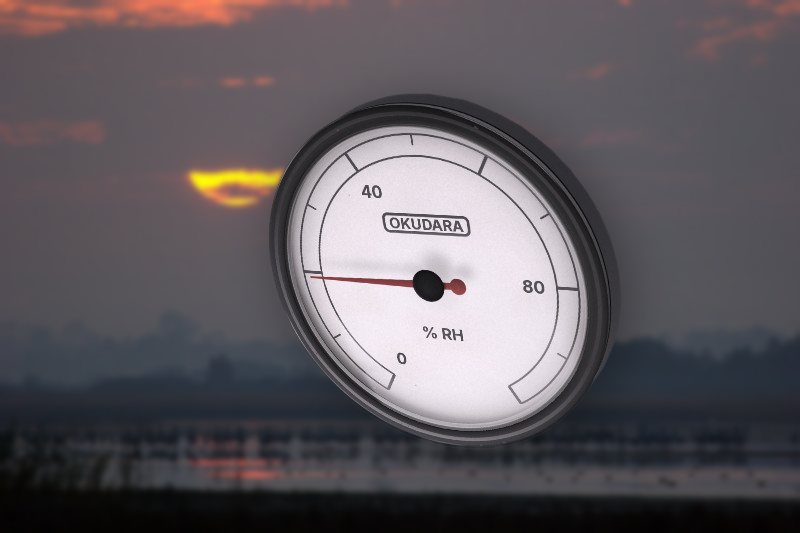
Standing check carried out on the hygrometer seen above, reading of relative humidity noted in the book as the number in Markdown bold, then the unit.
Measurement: **20** %
